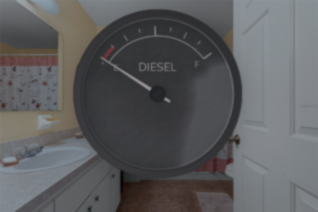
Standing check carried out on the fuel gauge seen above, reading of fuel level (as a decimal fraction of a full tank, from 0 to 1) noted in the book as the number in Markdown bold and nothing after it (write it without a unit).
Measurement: **0**
